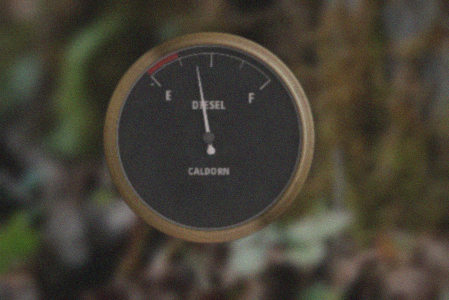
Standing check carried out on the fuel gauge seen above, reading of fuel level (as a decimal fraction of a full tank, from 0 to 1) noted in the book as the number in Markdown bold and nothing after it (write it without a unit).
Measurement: **0.375**
